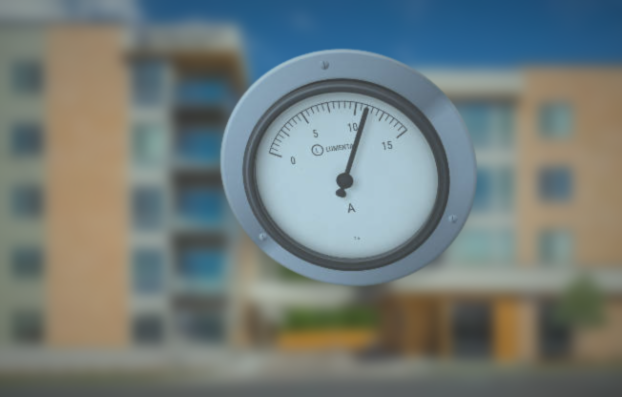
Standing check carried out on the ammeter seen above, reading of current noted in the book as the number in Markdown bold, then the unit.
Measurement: **11** A
